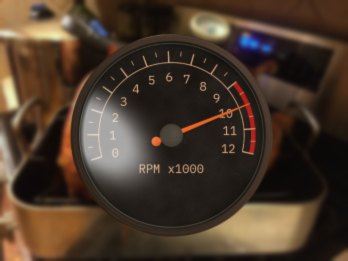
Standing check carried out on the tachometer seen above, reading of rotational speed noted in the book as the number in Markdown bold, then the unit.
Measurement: **10000** rpm
